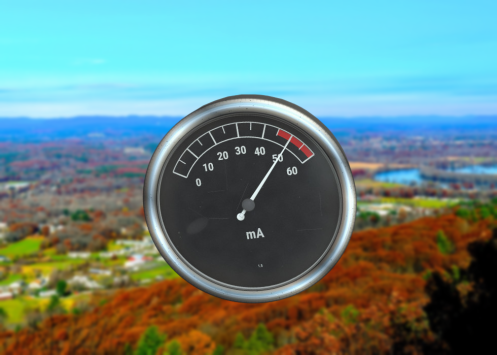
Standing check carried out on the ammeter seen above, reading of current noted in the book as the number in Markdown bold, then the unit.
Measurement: **50** mA
